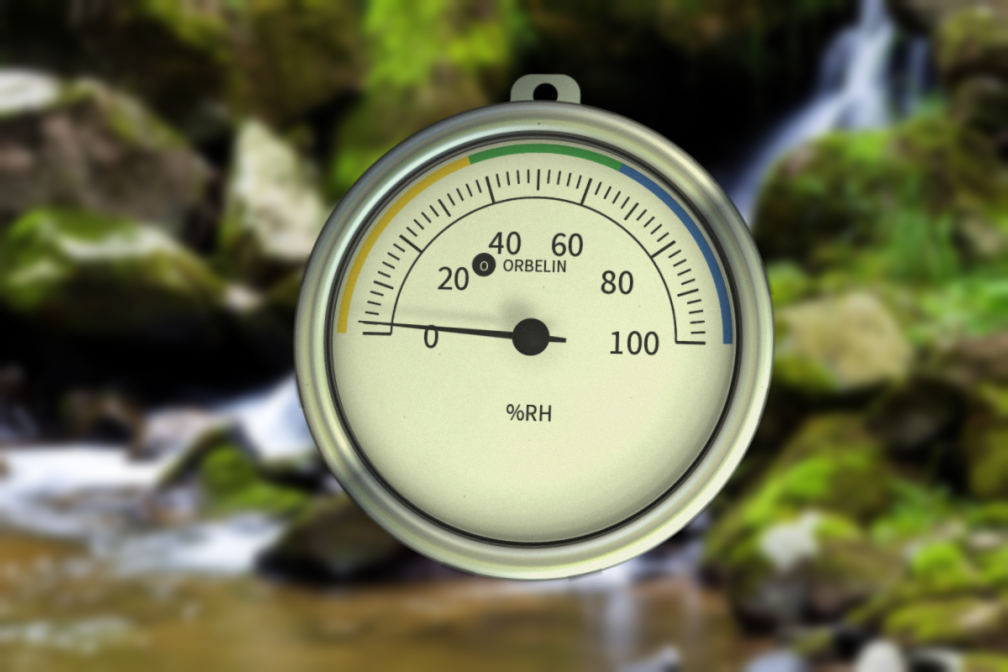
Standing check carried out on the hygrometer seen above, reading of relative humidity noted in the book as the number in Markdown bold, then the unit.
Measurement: **2** %
